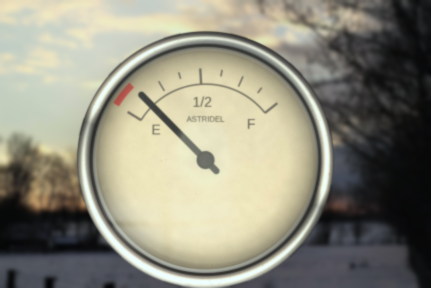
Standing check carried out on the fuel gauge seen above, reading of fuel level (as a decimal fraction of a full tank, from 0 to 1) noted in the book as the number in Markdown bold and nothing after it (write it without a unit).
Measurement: **0.125**
